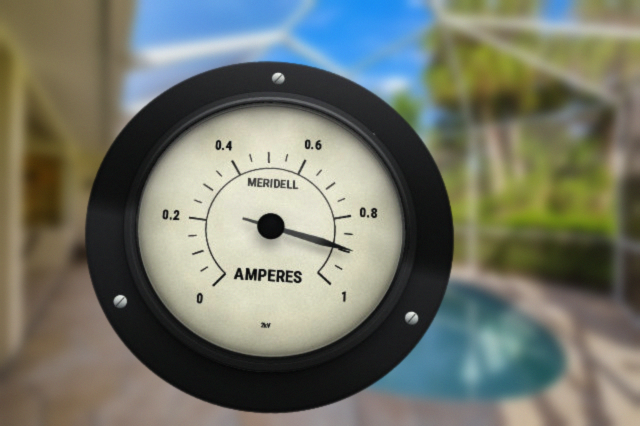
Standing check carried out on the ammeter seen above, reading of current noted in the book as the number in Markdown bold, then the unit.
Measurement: **0.9** A
